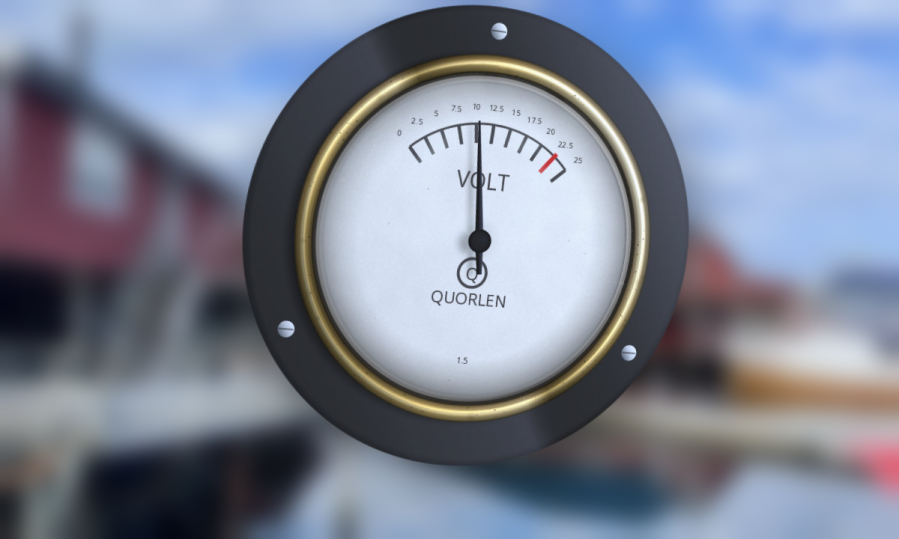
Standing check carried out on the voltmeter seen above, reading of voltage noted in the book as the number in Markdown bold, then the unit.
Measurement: **10** V
